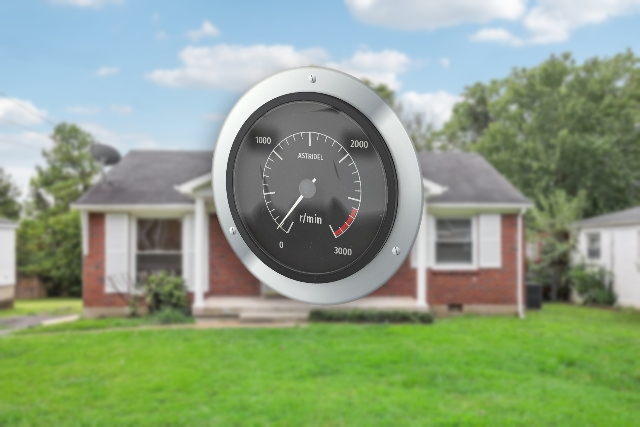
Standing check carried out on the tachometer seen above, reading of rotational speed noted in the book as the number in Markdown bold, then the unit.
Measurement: **100** rpm
